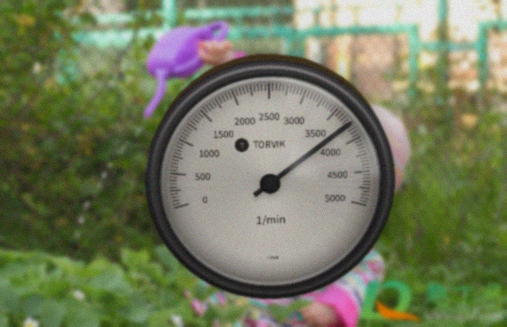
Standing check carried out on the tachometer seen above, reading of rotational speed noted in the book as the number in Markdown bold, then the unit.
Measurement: **3750** rpm
